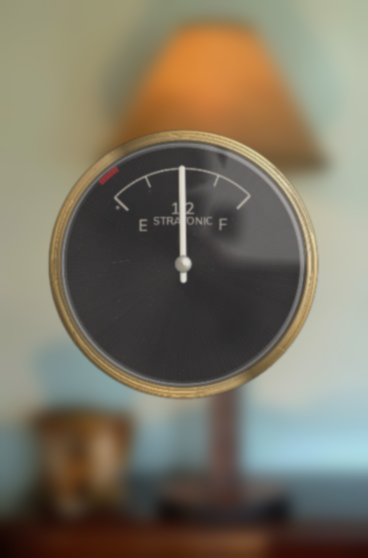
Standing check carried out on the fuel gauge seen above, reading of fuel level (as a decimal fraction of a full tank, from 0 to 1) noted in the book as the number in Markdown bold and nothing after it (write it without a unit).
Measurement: **0.5**
